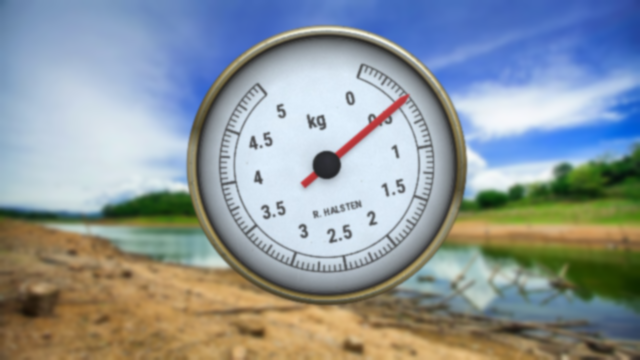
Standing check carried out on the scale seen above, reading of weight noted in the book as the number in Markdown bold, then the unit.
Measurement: **0.5** kg
